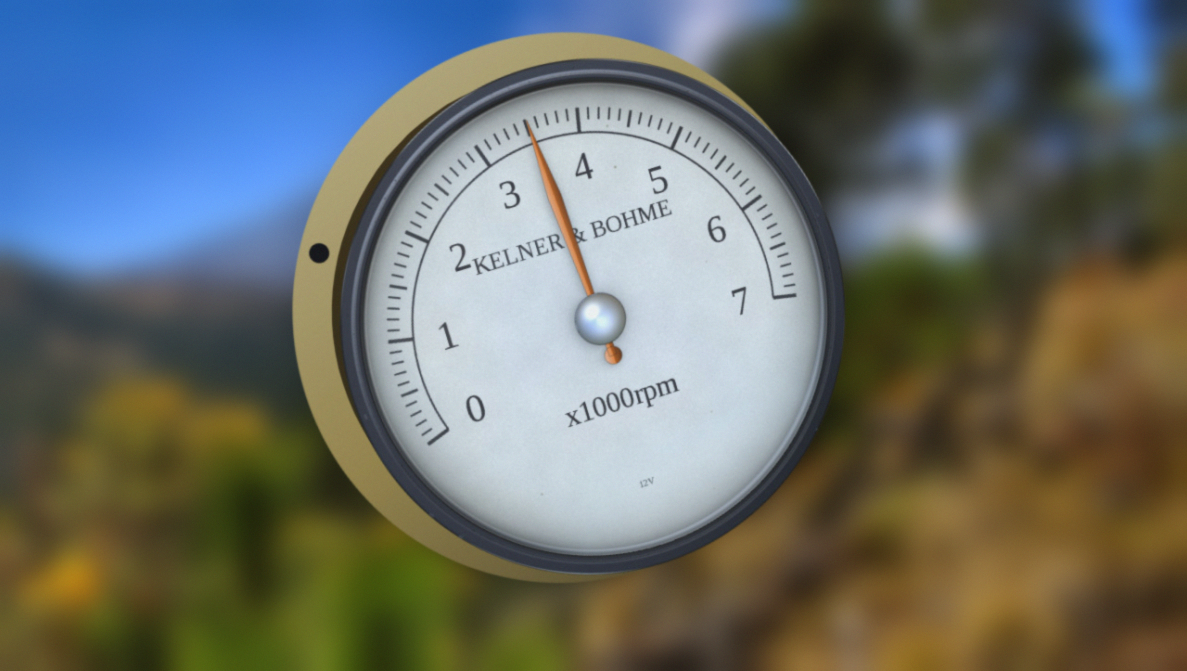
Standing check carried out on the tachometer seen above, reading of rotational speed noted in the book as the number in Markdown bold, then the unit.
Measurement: **3500** rpm
